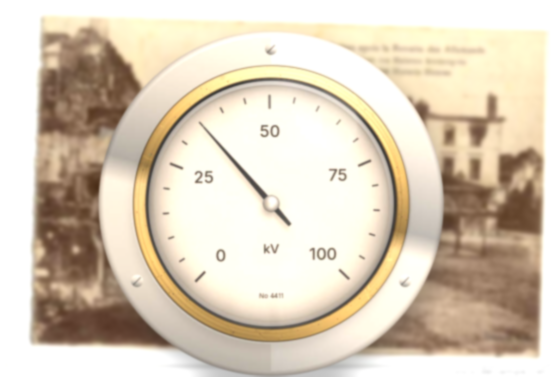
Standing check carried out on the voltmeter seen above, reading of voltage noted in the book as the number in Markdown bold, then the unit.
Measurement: **35** kV
